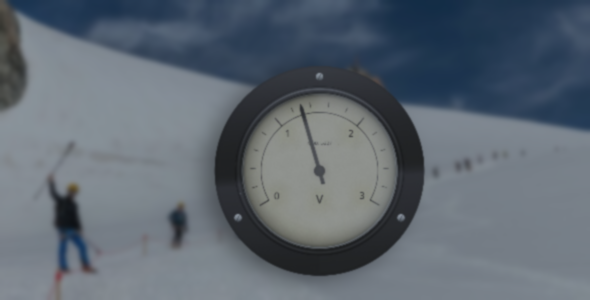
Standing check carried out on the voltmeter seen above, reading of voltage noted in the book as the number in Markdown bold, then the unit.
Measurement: **1.3** V
